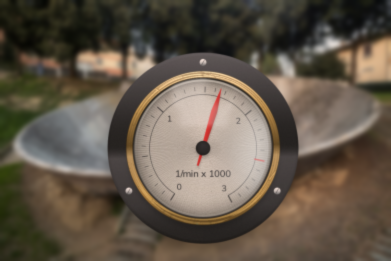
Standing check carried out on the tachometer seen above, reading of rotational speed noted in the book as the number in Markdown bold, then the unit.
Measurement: **1650** rpm
